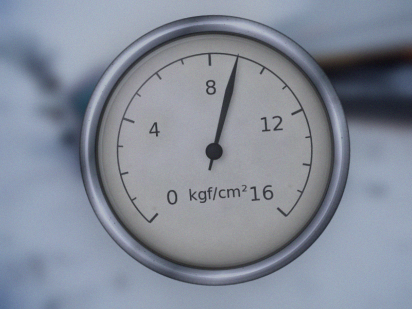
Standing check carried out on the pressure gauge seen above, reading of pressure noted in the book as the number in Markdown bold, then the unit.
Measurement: **9** kg/cm²
